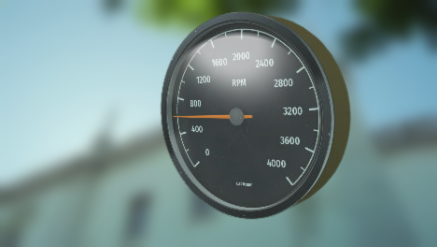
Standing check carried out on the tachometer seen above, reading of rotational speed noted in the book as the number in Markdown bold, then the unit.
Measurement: **600** rpm
